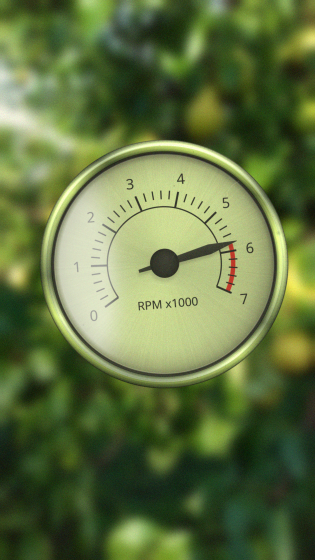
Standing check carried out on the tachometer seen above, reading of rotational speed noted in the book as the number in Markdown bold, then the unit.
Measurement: **5800** rpm
